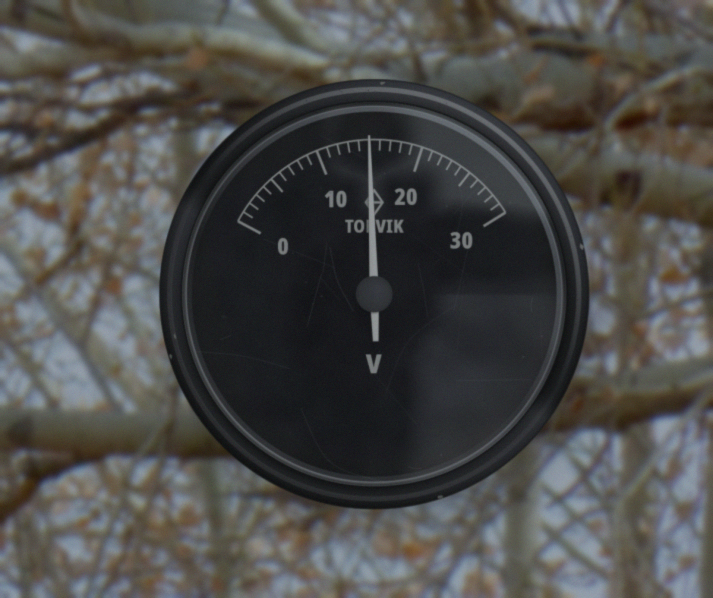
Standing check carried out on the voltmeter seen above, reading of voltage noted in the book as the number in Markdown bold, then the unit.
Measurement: **15** V
